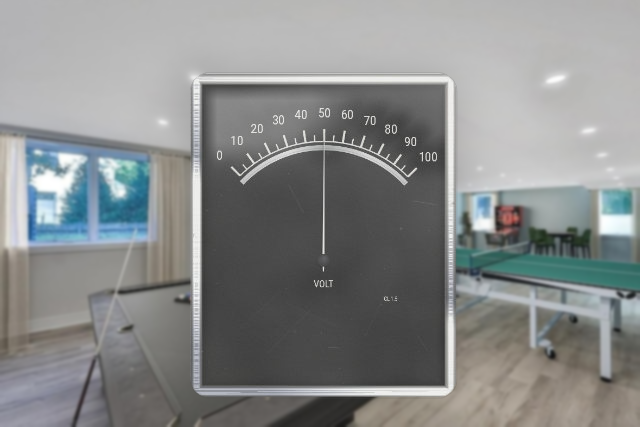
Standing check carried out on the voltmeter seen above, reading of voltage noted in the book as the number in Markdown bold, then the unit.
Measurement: **50** V
